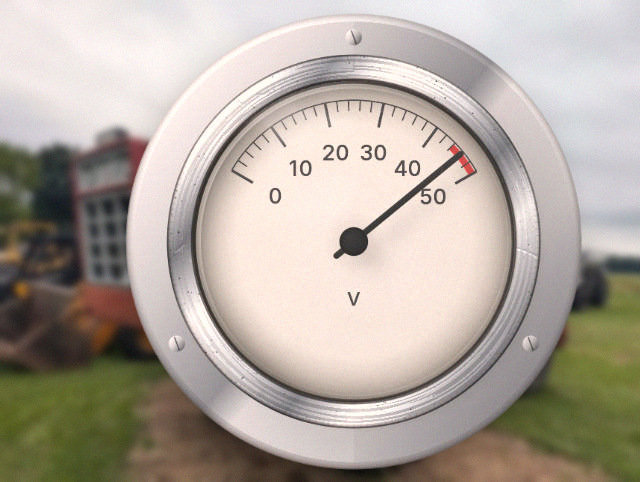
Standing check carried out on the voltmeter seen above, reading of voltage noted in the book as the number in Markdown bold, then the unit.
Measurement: **46** V
